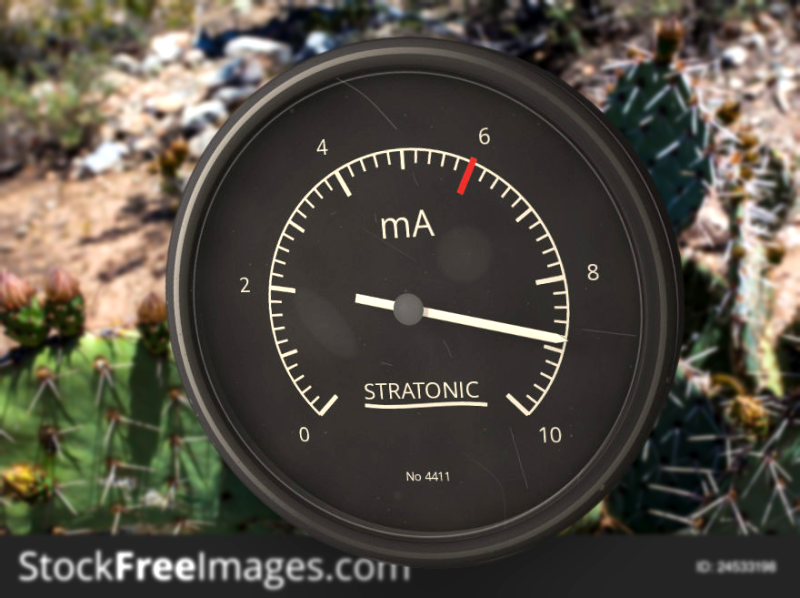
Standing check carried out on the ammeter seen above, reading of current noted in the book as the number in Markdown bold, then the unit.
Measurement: **8.8** mA
